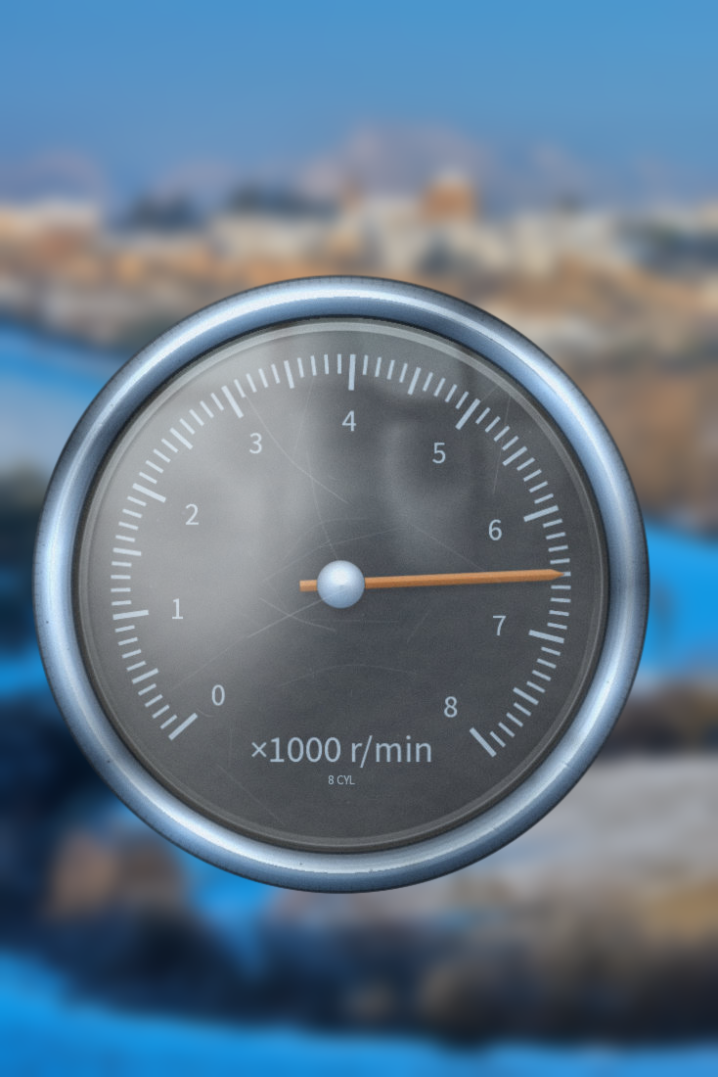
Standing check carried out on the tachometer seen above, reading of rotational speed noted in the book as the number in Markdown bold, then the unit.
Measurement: **6500** rpm
